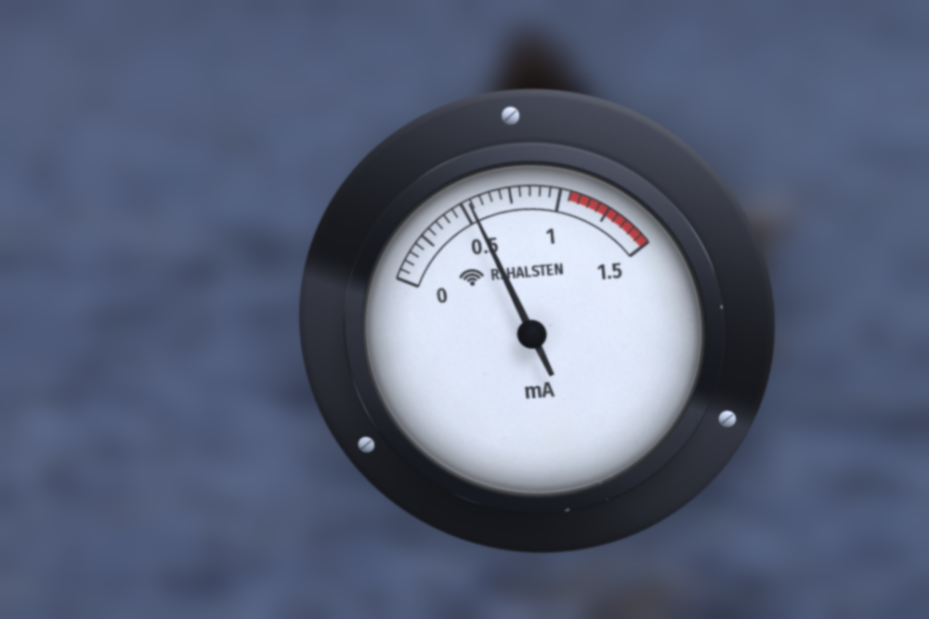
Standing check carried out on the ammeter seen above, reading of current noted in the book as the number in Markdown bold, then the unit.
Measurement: **0.55** mA
